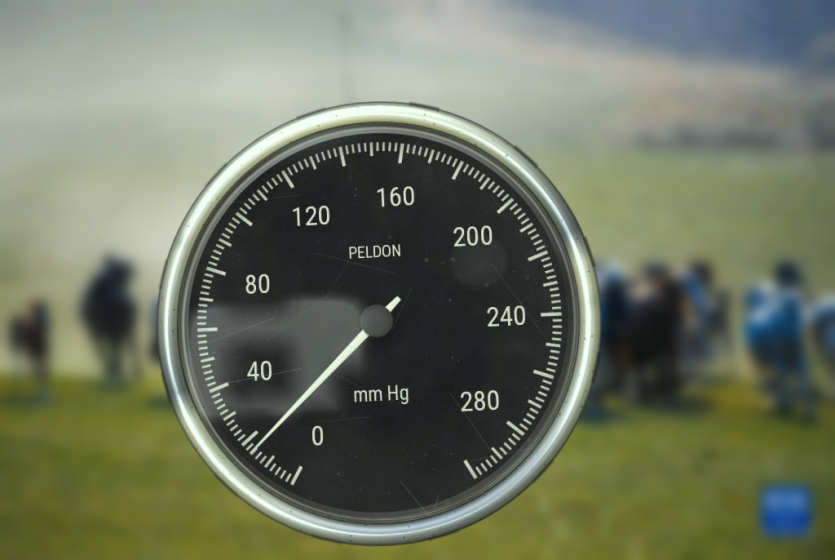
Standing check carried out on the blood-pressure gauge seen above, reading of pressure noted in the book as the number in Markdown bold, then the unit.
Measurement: **16** mmHg
